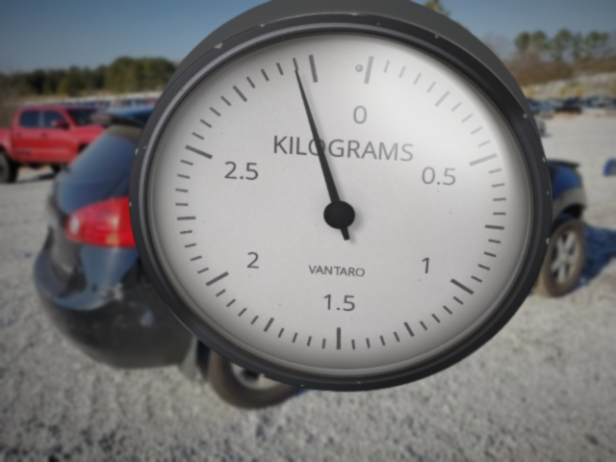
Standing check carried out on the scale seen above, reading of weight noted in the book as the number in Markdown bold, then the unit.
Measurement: **2.95** kg
